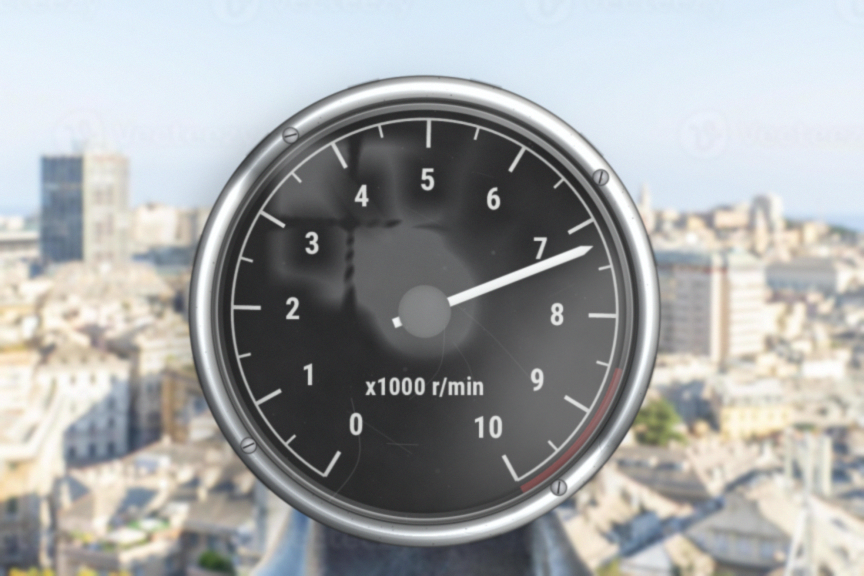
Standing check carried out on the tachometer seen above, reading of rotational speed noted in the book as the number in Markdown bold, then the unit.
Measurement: **7250** rpm
